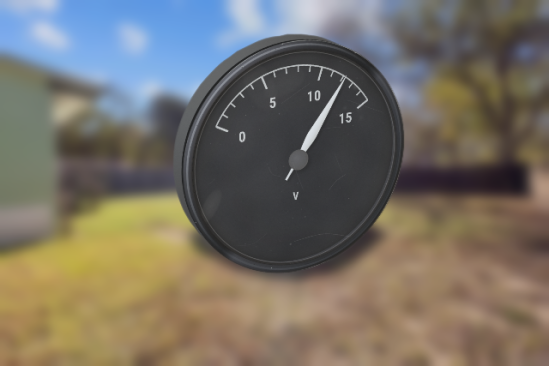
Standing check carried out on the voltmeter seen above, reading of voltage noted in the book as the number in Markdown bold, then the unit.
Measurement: **12** V
